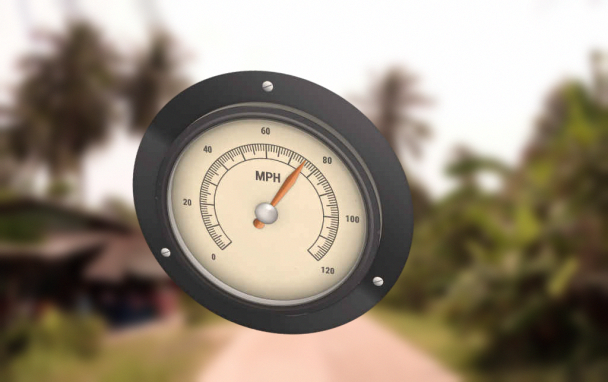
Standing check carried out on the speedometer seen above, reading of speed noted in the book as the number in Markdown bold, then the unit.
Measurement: **75** mph
